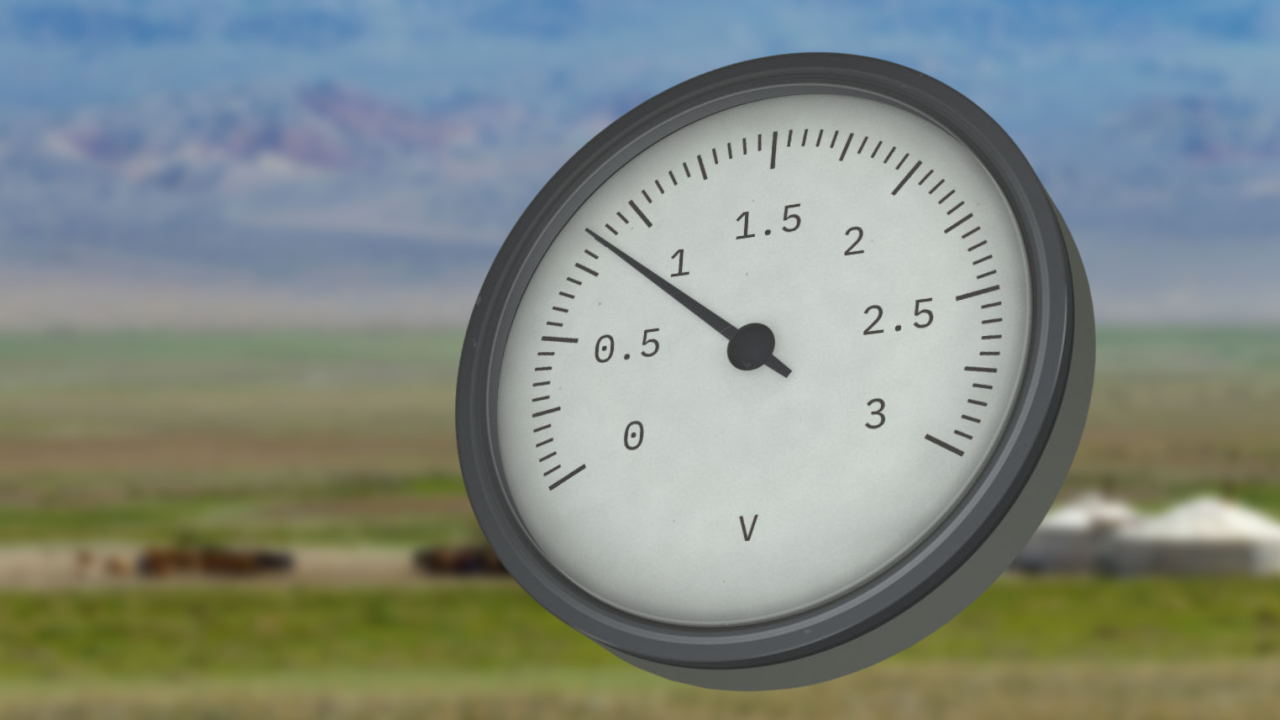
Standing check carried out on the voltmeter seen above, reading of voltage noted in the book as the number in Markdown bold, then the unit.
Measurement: **0.85** V
